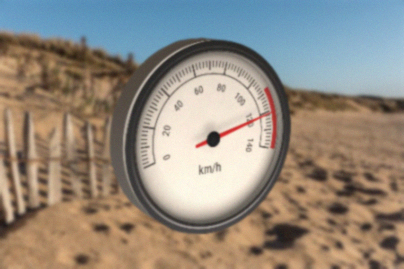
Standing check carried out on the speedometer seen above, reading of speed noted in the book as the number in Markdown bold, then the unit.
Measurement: **120** km/h
